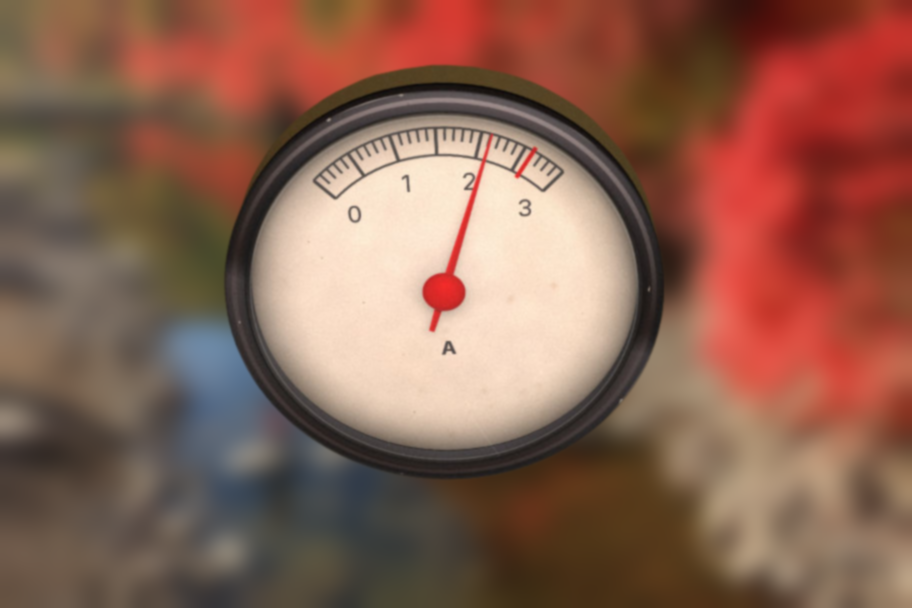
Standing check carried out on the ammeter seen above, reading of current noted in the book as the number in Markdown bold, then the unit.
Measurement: **2.1** A
